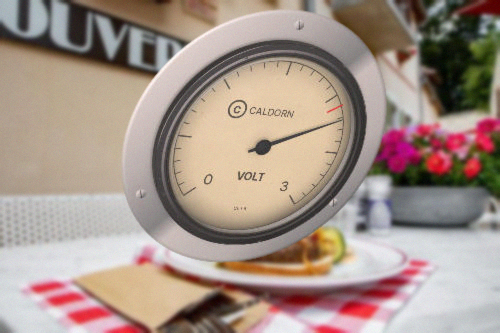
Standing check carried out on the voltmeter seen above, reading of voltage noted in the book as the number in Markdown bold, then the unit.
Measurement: **2.2** V
